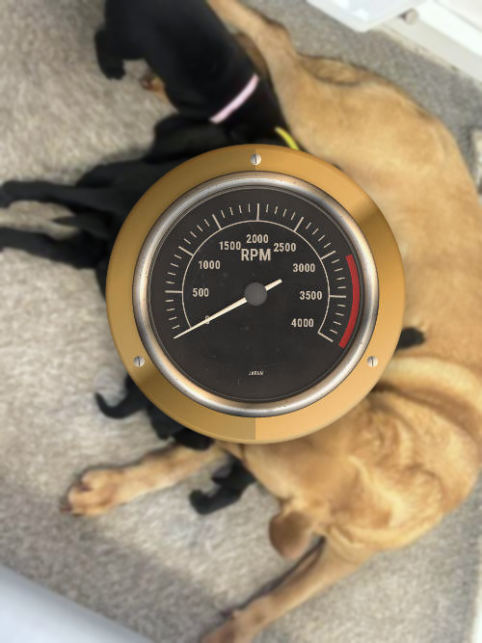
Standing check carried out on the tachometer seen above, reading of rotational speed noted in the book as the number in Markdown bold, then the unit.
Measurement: **0** rpm
